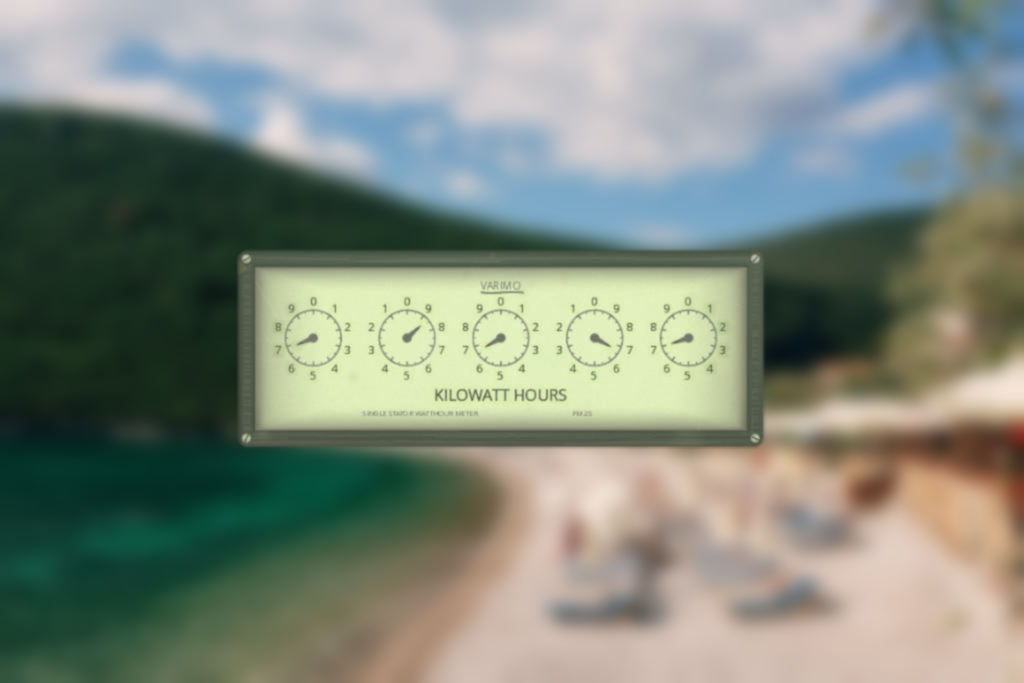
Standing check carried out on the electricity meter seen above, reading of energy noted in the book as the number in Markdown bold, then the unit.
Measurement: **68667** kWh
